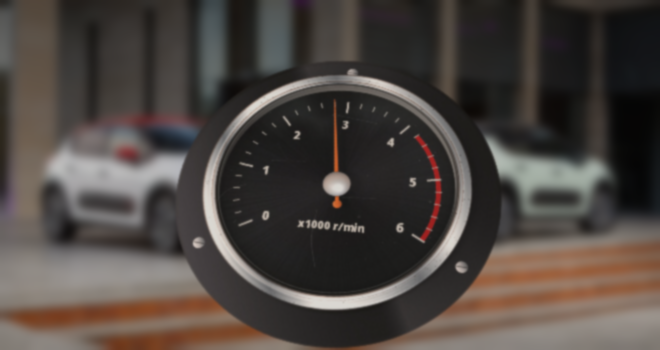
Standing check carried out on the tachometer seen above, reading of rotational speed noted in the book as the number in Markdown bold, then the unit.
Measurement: **2800** rpm
